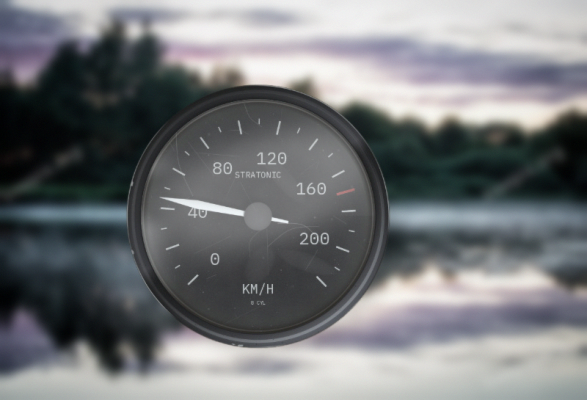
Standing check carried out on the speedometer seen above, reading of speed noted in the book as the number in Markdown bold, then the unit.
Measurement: **45** km/h
